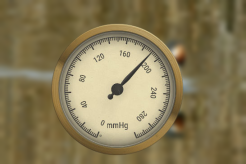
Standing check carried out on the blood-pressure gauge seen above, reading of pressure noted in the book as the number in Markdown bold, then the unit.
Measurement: **190** mmHg
